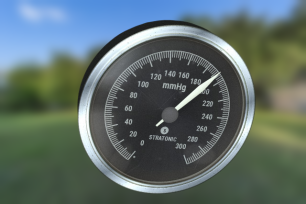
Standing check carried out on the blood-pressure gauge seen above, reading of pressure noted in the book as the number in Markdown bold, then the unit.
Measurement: **190** mmHg
